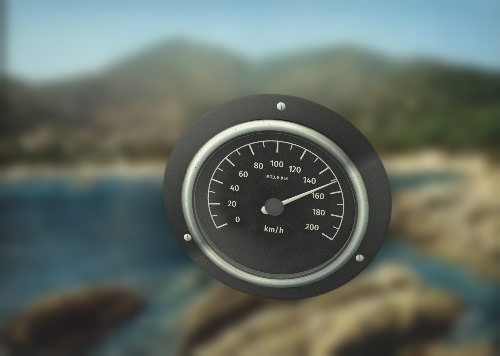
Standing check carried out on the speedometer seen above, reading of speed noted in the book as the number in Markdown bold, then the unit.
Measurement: **150** km/h
